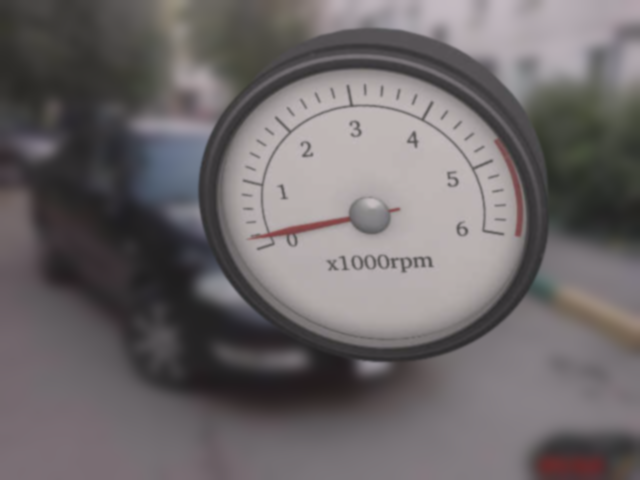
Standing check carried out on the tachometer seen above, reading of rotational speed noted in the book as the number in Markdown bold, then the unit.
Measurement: **200** rpm
